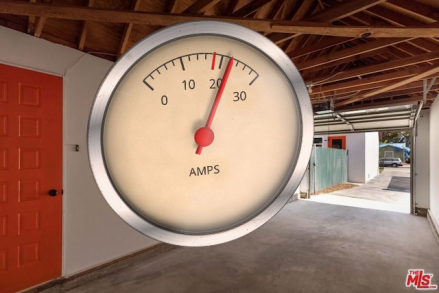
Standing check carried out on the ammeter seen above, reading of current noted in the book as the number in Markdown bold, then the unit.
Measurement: **22** A
